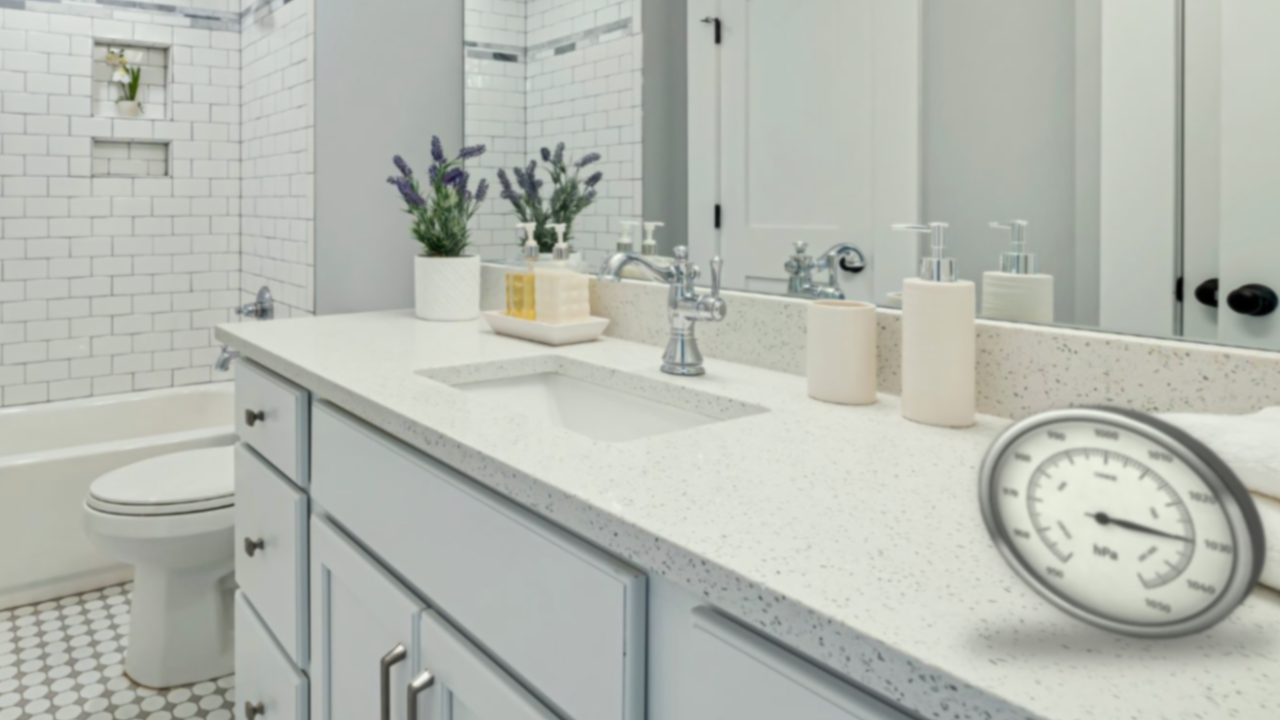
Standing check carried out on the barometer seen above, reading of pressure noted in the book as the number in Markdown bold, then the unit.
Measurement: **1030** hPa
